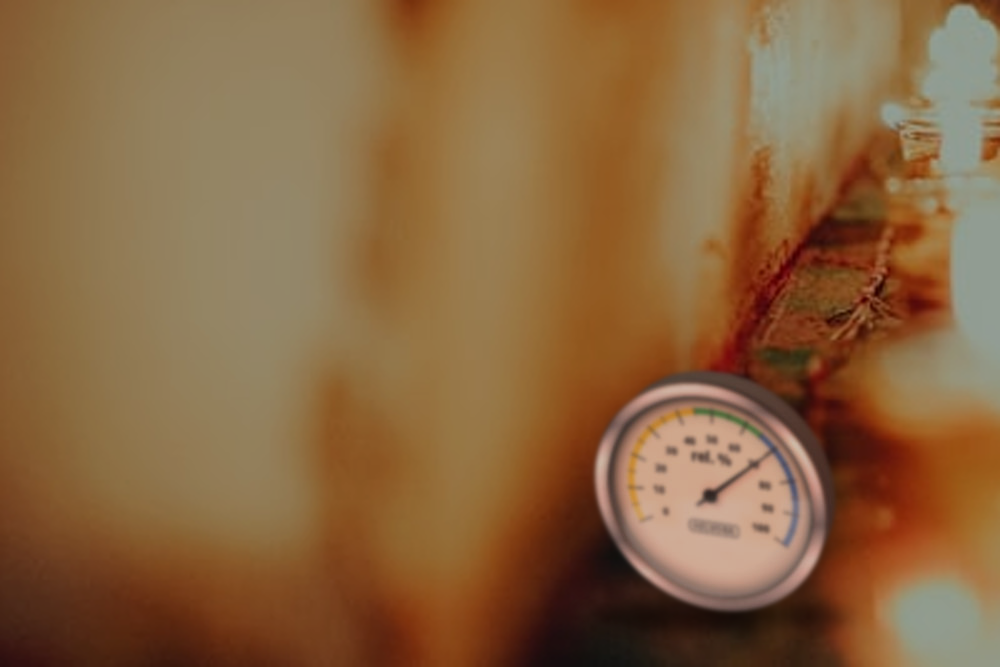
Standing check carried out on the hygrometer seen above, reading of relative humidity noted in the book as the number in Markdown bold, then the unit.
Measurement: **70** %
